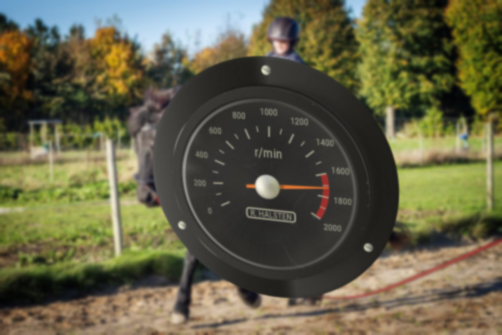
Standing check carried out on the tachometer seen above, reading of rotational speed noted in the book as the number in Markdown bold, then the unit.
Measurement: **1700** rpm
